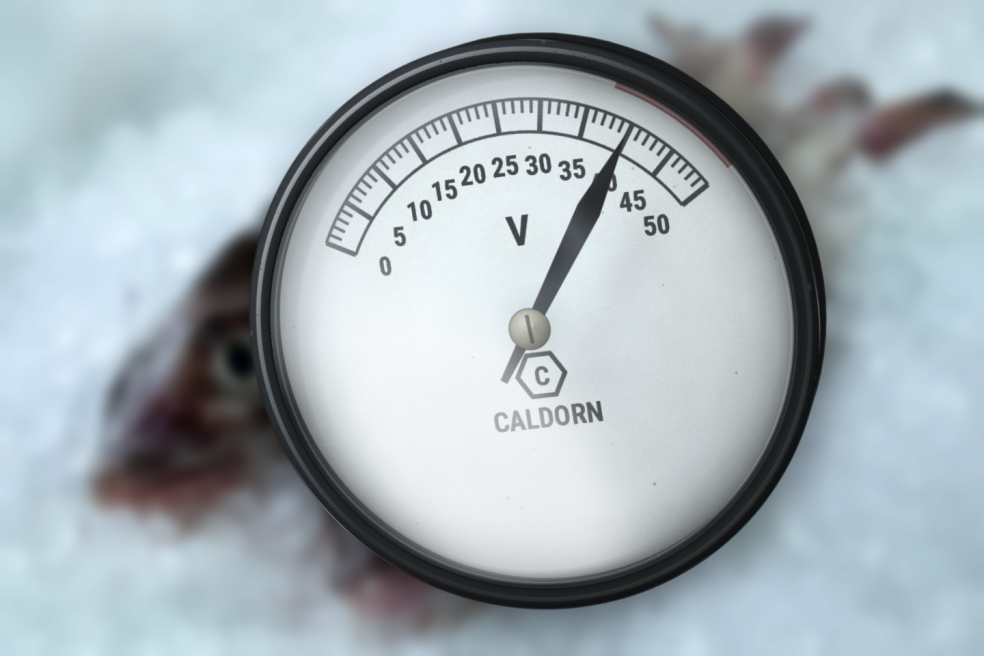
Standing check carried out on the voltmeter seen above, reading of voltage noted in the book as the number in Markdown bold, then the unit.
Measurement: **40** V
